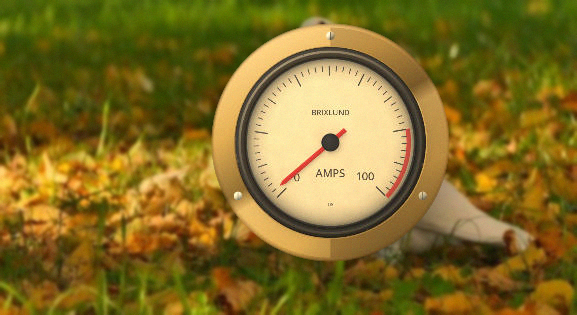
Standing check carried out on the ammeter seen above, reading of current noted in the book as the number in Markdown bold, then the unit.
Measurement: **2** A
